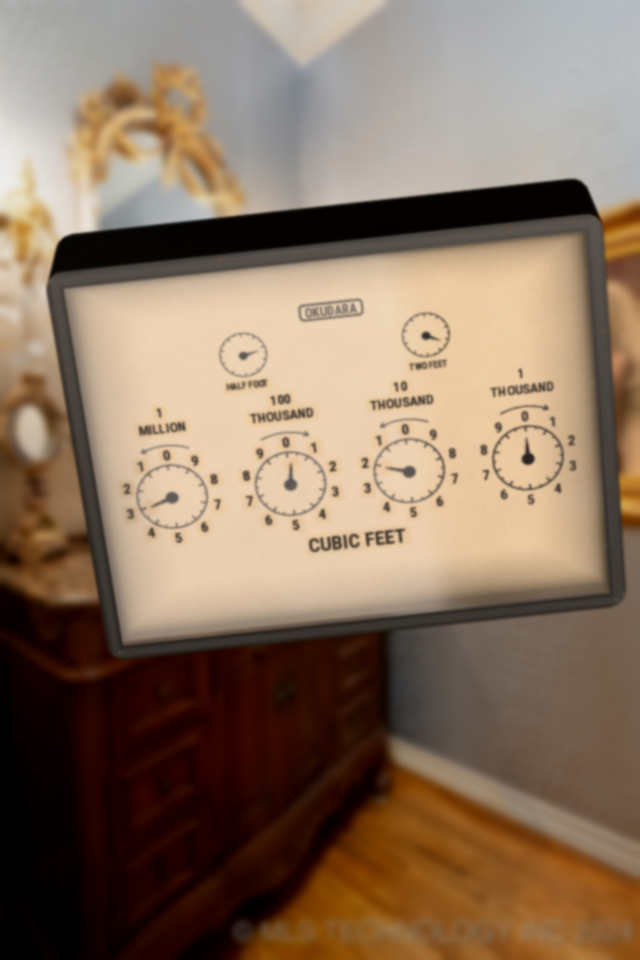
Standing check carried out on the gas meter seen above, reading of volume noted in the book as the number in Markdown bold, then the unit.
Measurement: **302000** ft³
